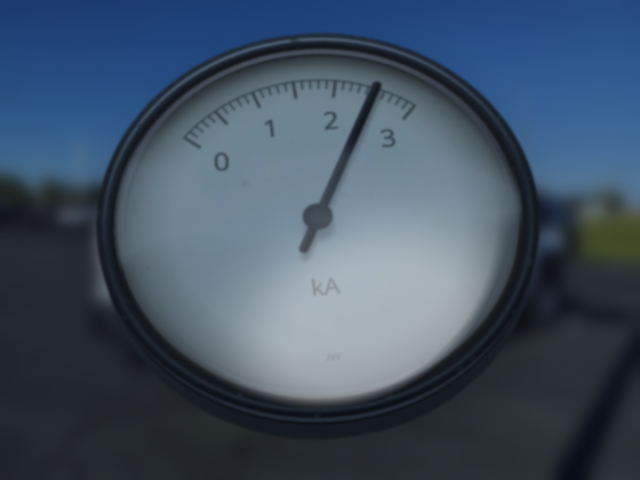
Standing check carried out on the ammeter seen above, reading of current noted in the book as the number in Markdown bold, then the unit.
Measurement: **2.5** kA
